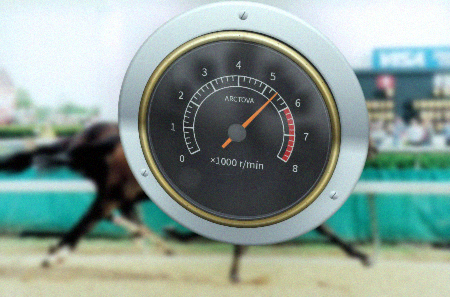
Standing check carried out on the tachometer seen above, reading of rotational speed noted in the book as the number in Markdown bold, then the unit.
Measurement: **5400** rpm
